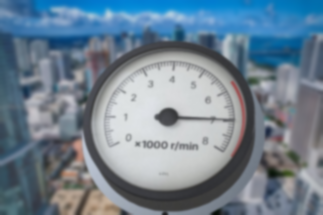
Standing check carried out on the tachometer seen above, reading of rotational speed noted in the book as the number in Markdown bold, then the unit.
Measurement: **7000** rpm
